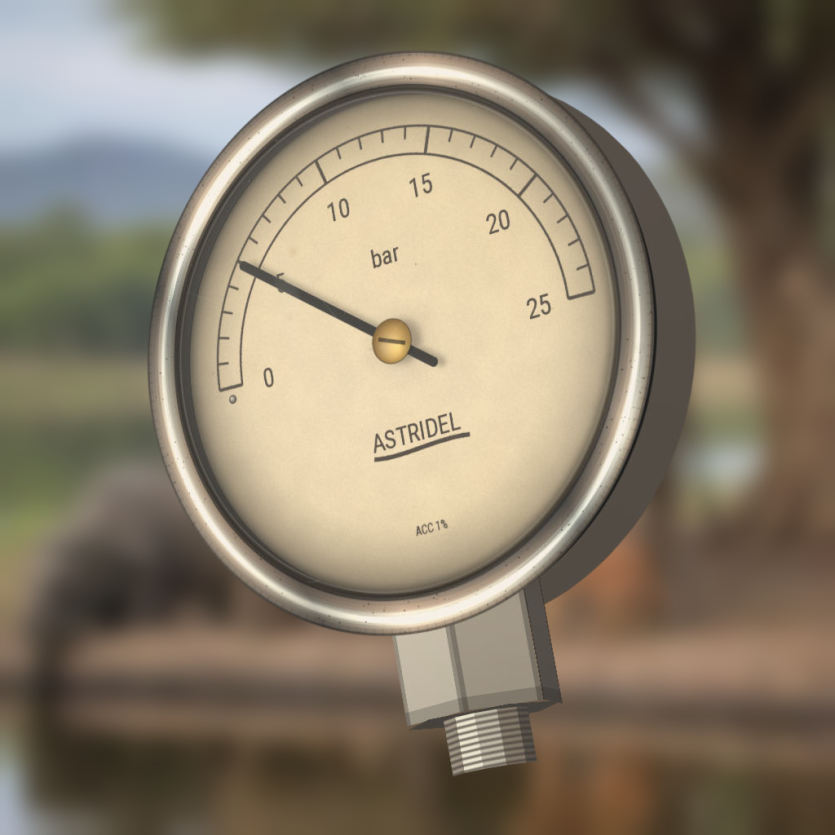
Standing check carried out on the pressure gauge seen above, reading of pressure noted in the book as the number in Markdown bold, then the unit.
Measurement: **5** bar
